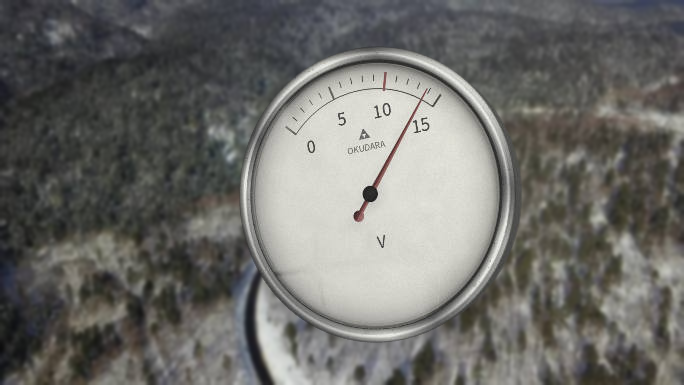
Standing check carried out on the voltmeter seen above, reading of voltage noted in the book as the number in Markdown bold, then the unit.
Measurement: **14** V
